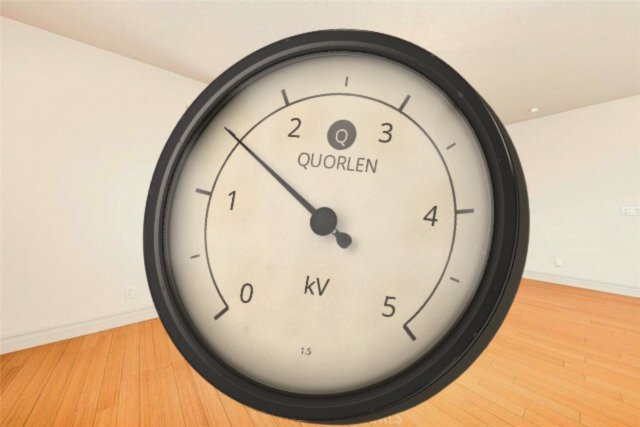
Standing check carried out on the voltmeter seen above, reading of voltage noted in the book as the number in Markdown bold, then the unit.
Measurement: **1.5** kV
